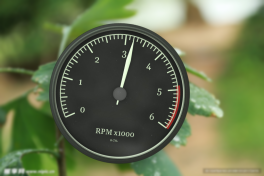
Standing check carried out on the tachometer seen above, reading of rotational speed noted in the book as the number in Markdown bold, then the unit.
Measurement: **3200** rpm
